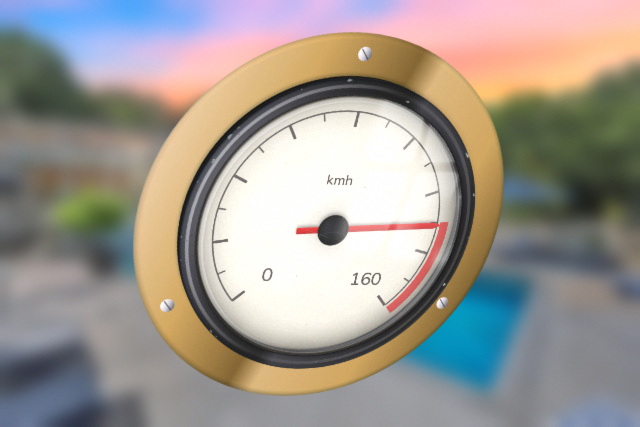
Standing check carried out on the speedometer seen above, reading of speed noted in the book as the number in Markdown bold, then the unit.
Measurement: **130** km/h
